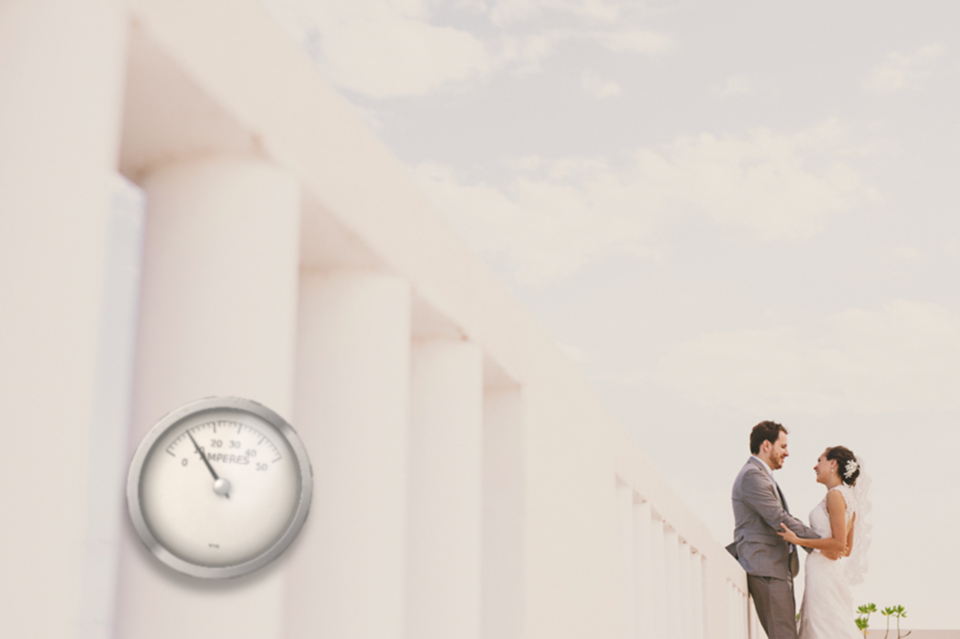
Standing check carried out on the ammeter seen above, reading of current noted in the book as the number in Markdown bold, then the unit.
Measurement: **10** A
